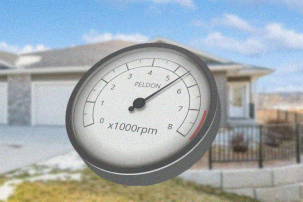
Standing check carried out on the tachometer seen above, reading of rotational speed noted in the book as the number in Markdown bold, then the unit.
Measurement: **5500** rpm
